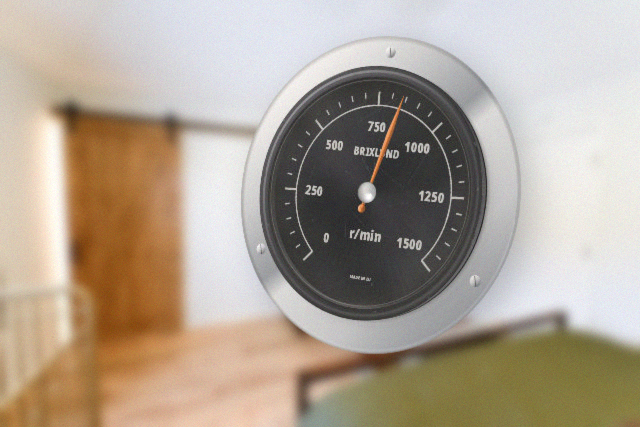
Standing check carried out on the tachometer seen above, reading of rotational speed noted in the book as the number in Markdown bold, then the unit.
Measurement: **850** rpm
